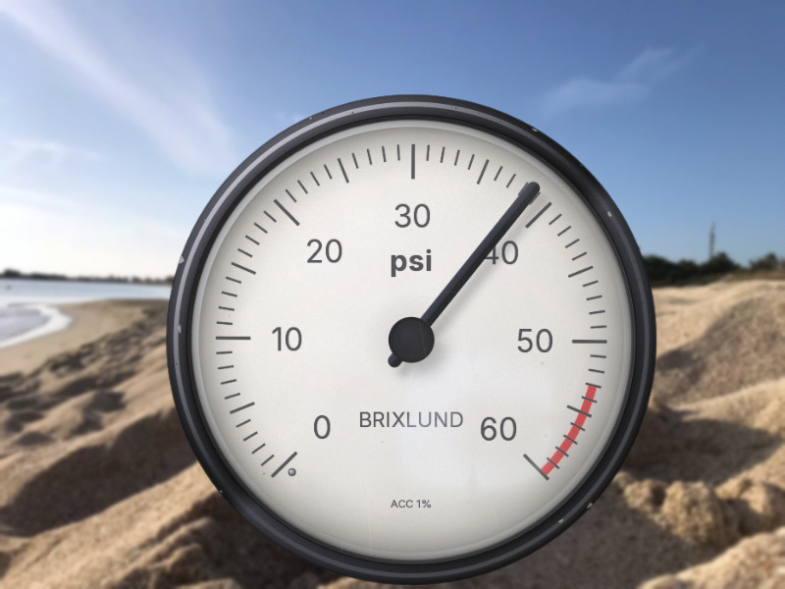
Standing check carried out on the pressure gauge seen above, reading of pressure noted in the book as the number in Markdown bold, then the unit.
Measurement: **38.5** psi
